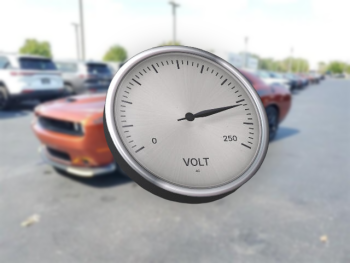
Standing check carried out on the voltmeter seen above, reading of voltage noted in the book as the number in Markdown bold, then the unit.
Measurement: **205** V
